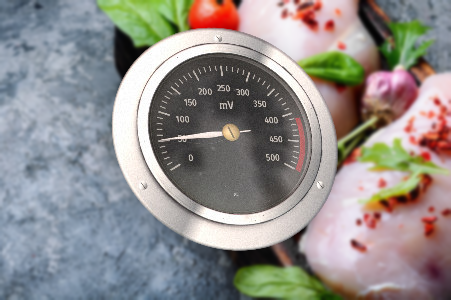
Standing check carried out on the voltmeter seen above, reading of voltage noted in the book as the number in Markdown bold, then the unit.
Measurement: **50** mV
